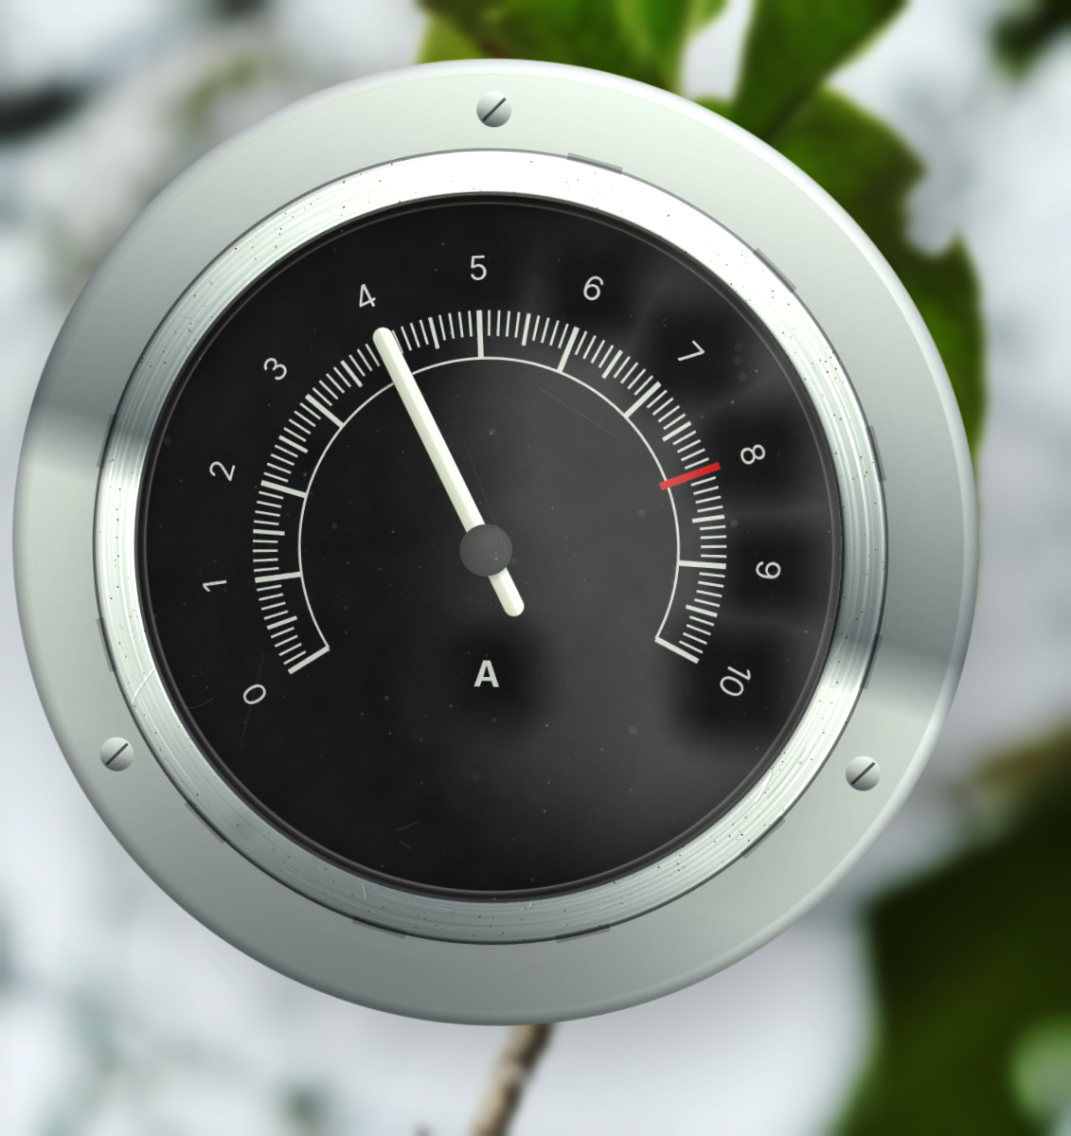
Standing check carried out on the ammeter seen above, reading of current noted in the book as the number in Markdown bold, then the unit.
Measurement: **4** A
